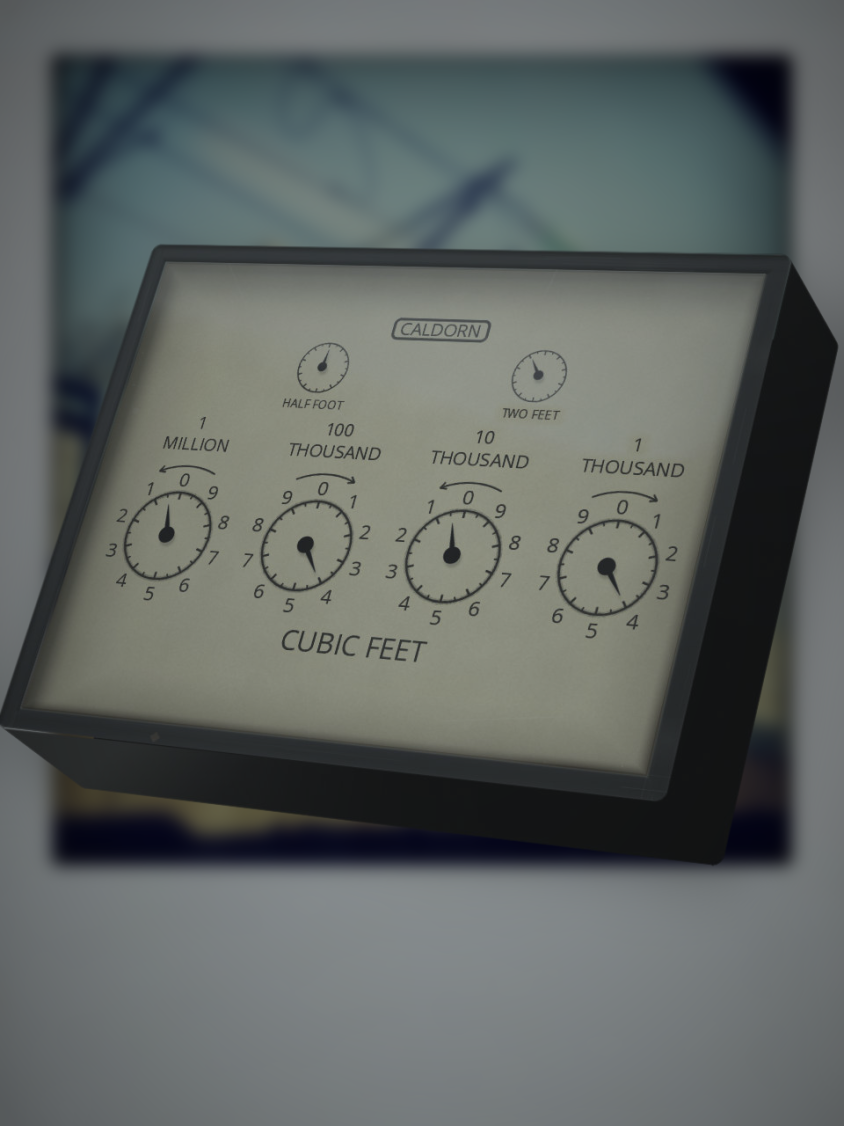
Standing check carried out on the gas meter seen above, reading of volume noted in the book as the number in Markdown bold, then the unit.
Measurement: **40400** ft³
